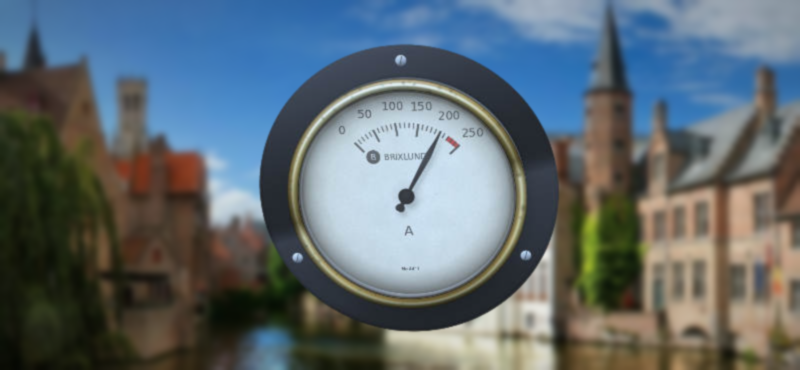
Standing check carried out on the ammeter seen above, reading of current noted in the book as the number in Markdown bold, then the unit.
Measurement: **200** A
